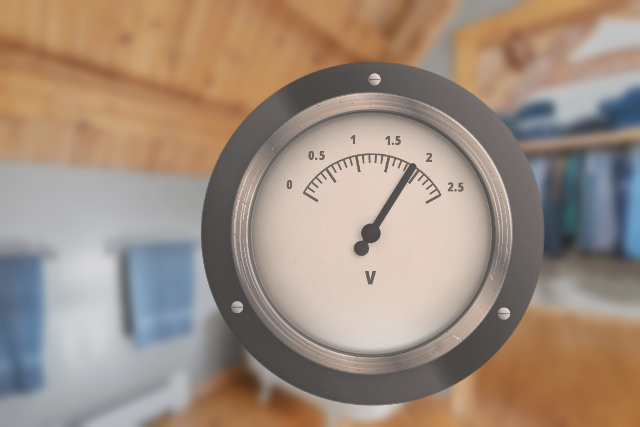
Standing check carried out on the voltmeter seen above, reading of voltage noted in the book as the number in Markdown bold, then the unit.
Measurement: **1.9** V
